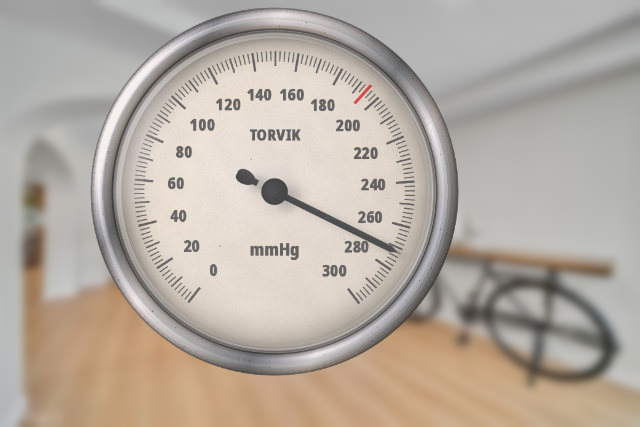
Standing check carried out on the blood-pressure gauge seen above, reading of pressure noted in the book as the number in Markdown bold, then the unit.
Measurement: **272** mmHg
